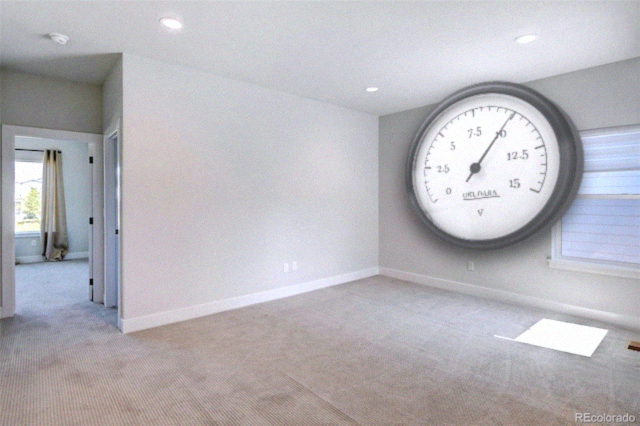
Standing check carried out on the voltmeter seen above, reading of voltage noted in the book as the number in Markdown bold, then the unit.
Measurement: **10** V
